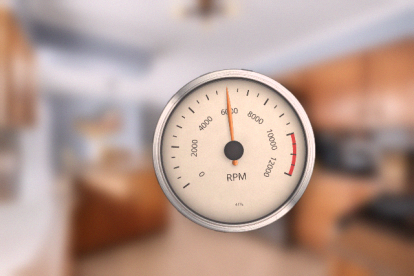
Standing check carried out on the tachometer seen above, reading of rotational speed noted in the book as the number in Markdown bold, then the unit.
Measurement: **6000** rpm
